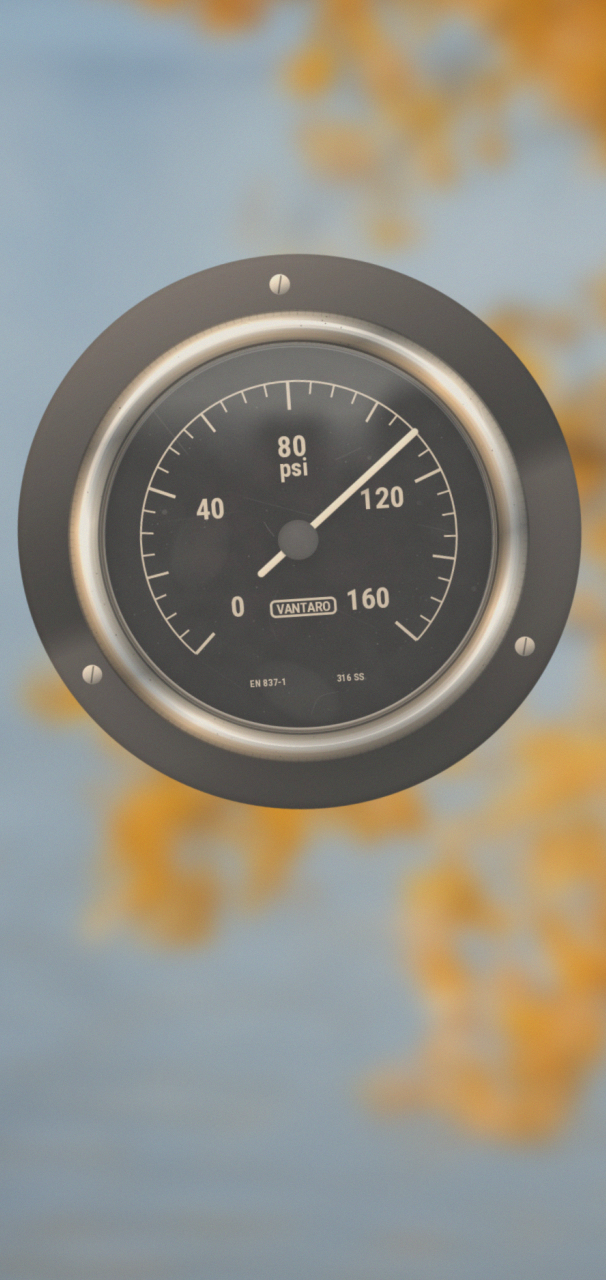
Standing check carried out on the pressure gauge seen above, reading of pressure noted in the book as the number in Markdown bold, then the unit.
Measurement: **110** psi
